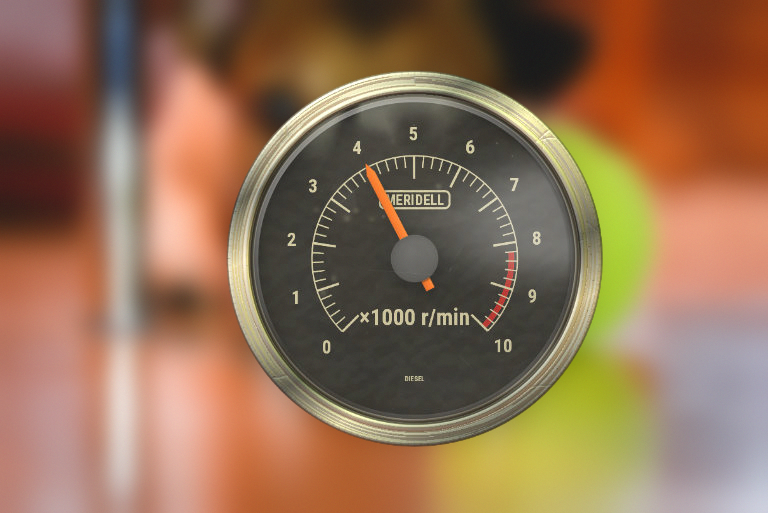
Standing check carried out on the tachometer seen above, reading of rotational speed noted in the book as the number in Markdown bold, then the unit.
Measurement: **4000** rpm
